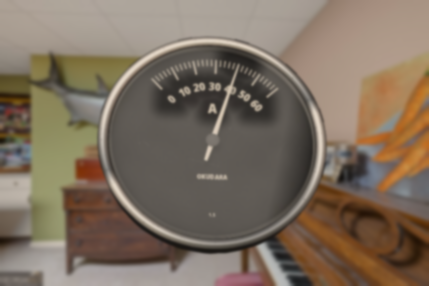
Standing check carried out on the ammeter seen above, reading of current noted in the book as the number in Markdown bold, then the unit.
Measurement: **40** A
